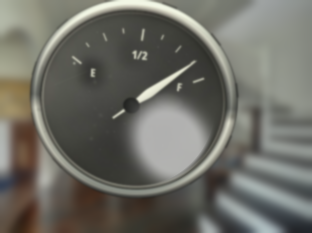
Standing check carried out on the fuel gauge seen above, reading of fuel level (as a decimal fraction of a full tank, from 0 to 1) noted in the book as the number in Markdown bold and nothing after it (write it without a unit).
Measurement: **0.875**
